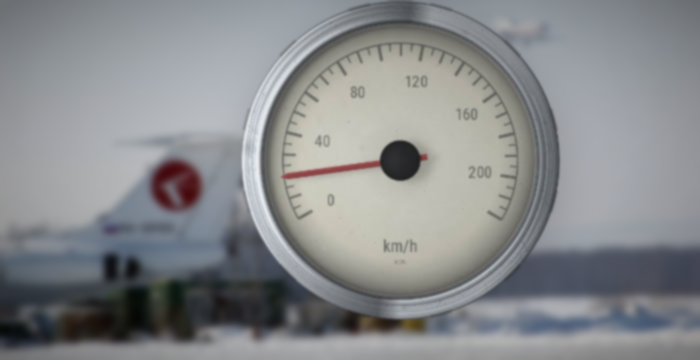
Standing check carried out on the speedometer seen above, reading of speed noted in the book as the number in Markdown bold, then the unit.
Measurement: **20** km/h
